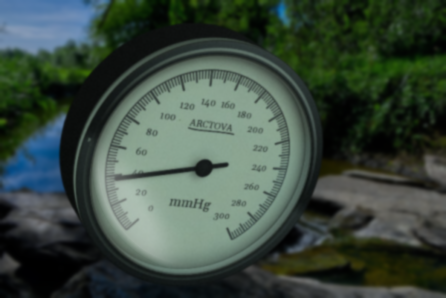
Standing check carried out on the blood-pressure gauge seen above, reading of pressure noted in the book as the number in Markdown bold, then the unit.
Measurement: **40** mmHg
